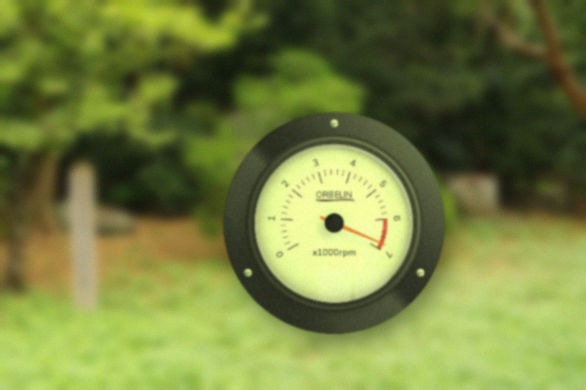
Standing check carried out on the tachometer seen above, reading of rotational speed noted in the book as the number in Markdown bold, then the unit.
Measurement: **6800** rpm
